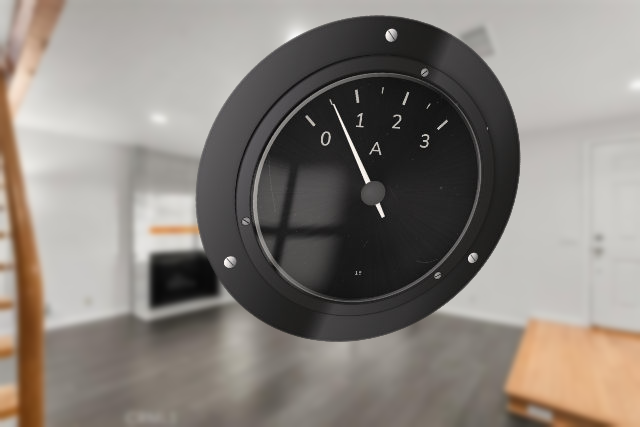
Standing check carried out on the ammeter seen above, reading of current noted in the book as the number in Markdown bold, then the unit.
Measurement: **0.5** A
